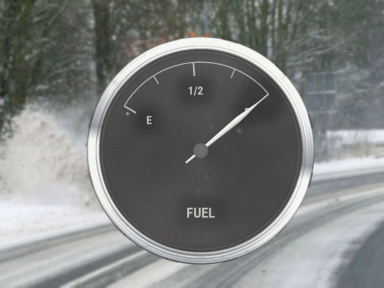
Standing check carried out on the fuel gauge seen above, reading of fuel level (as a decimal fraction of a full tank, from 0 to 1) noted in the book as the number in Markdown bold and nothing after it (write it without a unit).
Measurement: **1**
